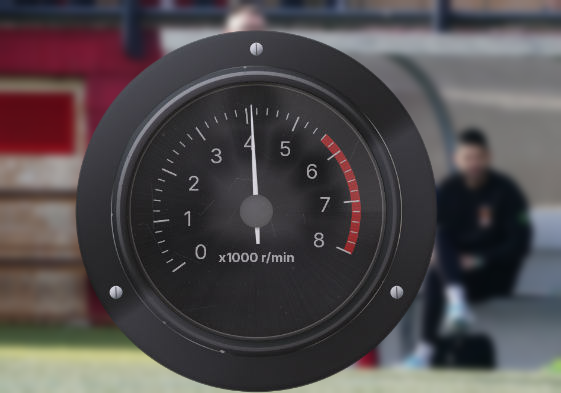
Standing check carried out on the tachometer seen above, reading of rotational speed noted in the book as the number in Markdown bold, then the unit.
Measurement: **4100** rpm
